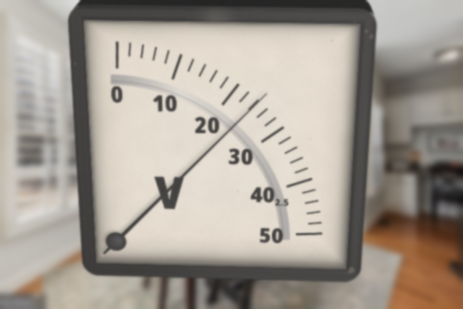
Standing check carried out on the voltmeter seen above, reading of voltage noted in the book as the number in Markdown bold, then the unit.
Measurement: **24** V
